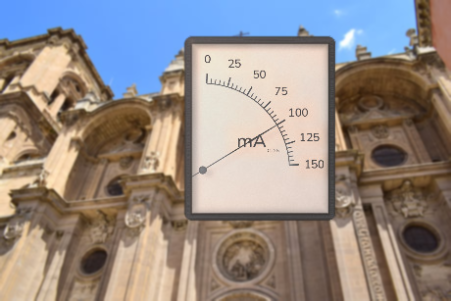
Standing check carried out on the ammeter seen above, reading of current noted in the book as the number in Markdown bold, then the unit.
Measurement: **100** mA
